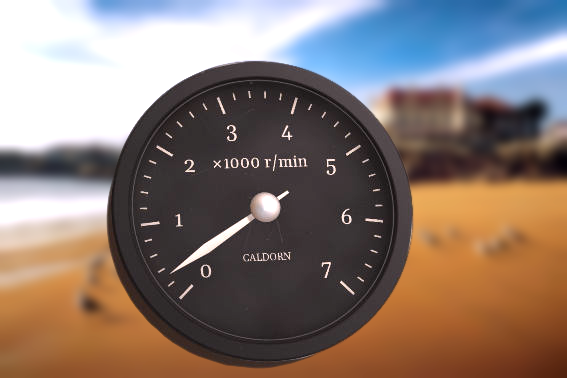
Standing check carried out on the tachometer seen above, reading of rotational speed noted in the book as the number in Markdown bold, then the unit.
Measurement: **300** rpm
